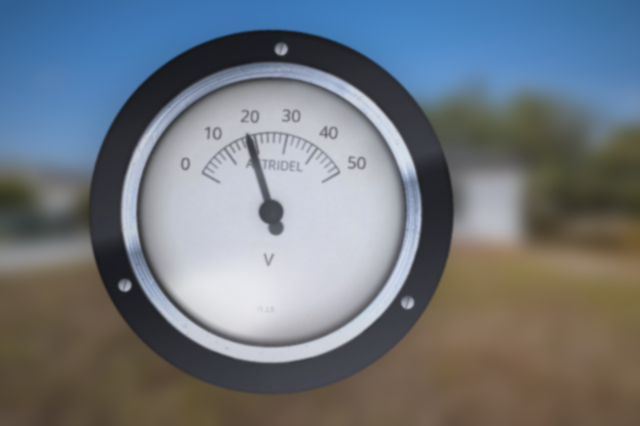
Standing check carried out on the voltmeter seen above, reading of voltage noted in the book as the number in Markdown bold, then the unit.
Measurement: **18** V
